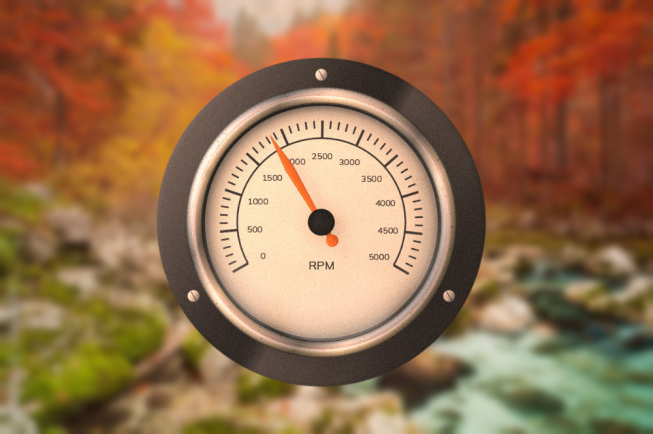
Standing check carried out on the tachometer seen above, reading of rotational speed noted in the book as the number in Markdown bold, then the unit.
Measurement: **1850** rpm
